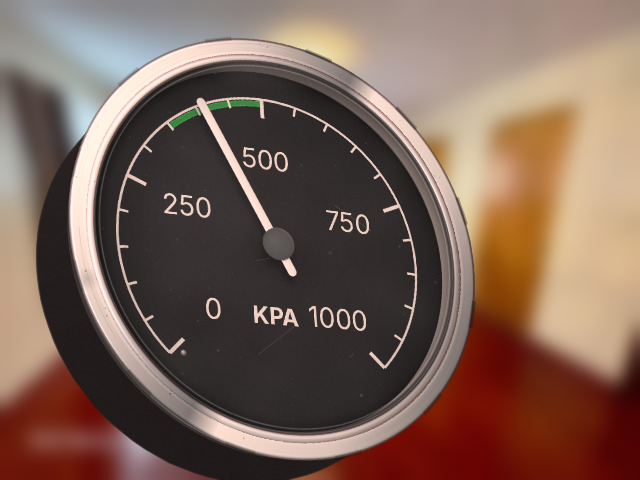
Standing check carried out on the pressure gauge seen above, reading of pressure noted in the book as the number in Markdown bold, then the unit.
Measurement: **400** kPa
